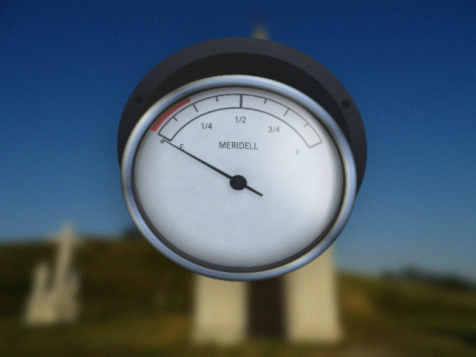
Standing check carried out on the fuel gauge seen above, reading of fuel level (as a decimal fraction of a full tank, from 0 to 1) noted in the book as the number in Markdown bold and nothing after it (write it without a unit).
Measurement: **0**
